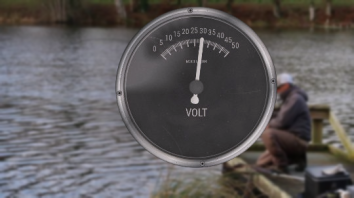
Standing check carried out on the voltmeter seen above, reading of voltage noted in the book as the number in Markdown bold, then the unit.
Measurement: **30** V
